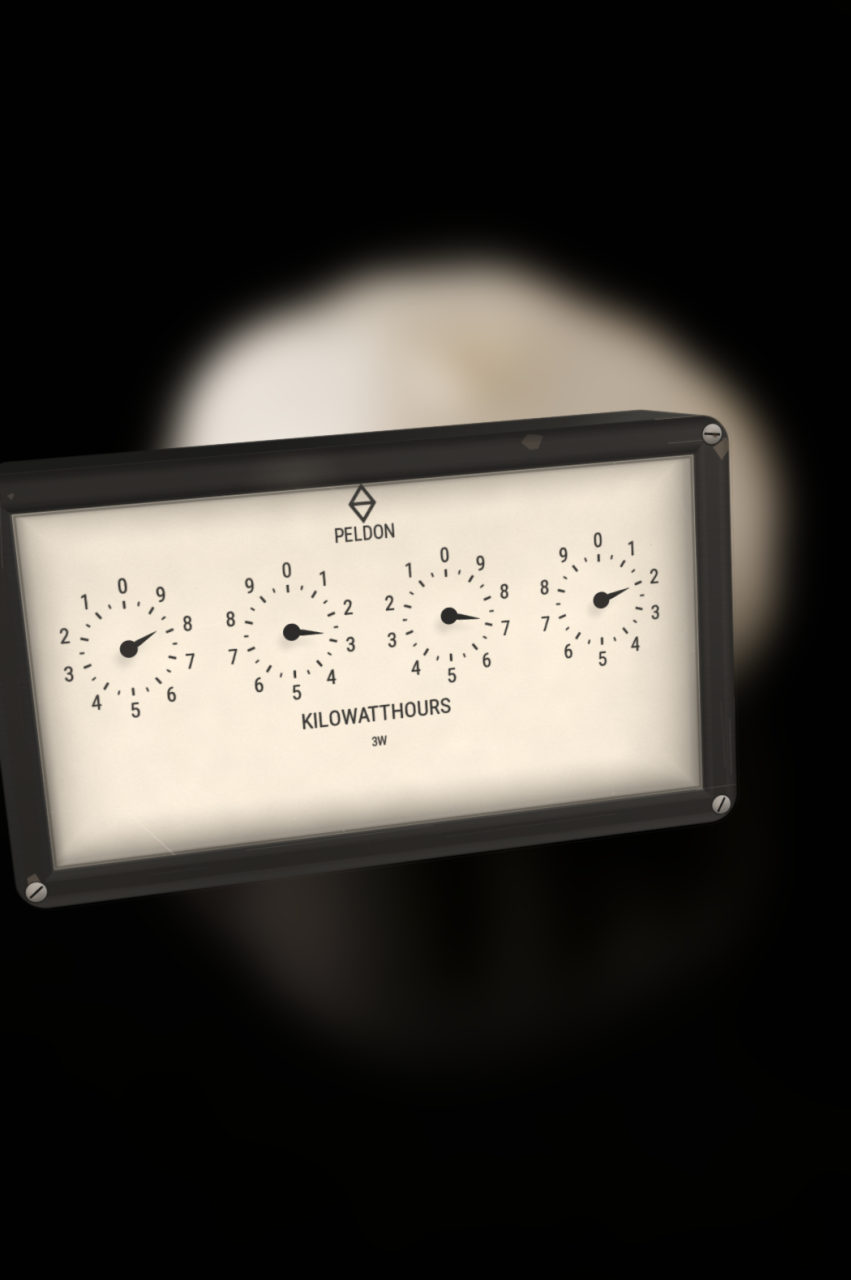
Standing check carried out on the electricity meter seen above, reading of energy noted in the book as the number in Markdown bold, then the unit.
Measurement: **8272** kWh
